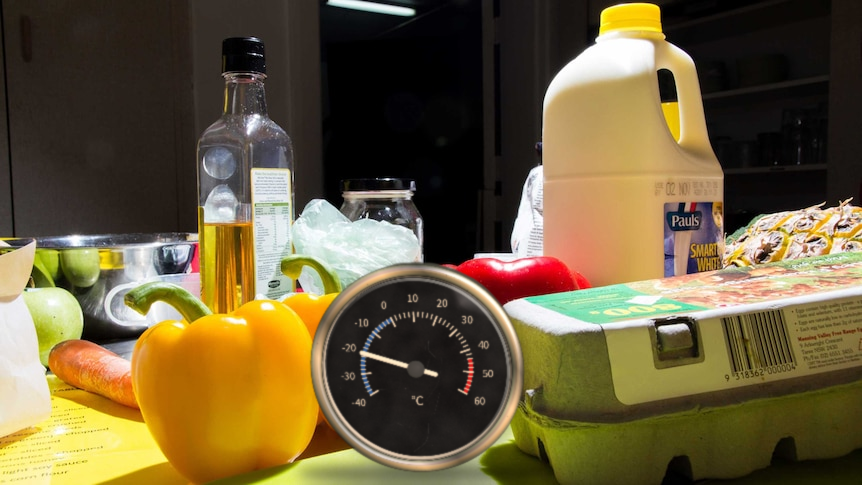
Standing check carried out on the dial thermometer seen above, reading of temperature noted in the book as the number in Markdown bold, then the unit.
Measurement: **-20** °C
